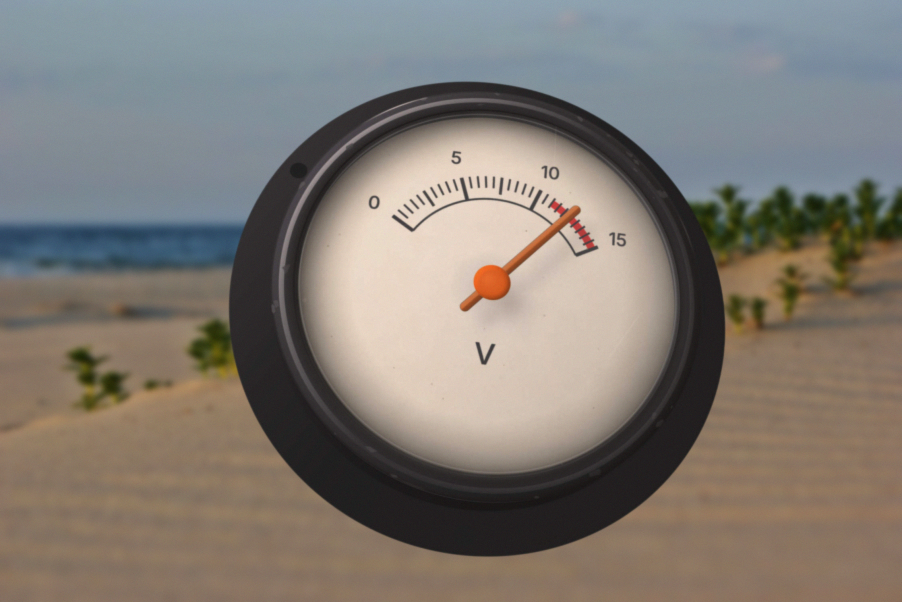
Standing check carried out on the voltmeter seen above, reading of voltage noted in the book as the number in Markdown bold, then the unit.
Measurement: **12.5** V
